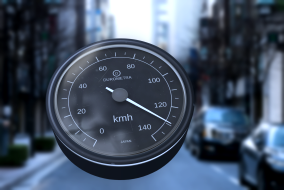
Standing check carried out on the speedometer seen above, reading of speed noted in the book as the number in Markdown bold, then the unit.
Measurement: **130** km/h
